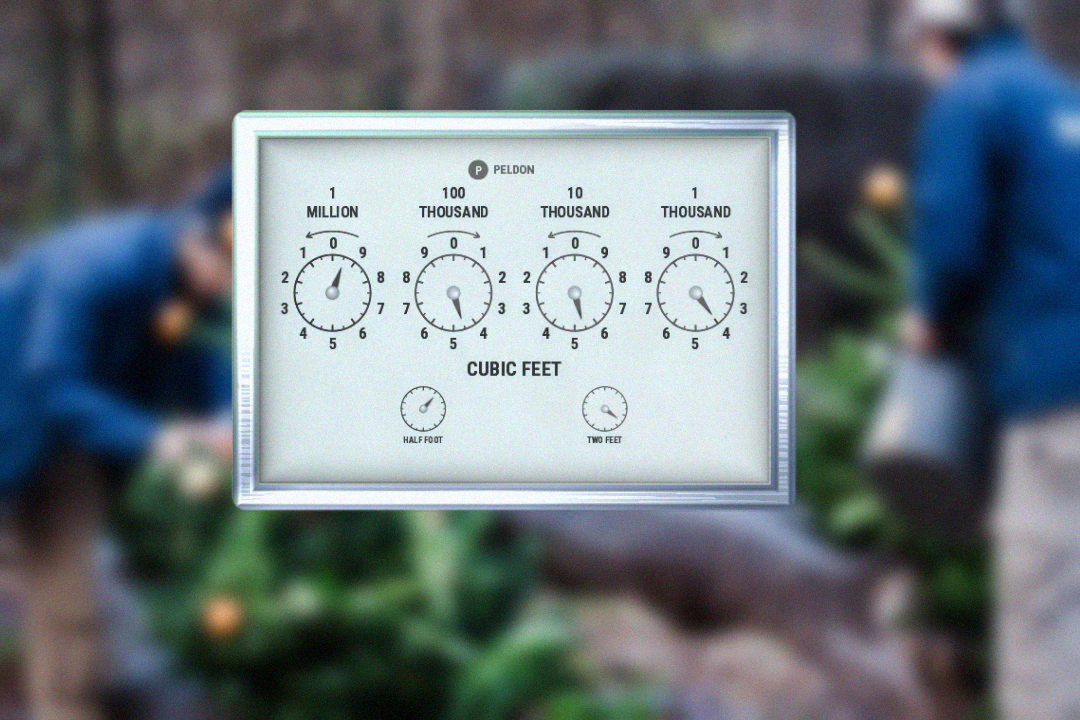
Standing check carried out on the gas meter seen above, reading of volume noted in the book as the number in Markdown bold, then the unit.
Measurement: **945400** ft³
